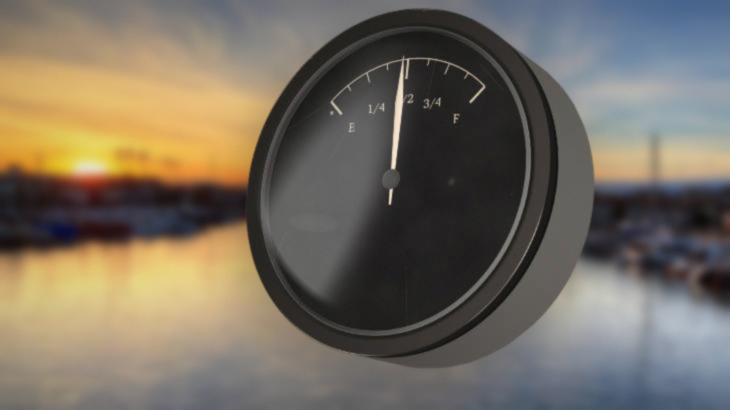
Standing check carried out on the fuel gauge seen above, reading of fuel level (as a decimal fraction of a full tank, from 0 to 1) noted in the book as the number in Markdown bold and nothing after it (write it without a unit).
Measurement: **0.5**
